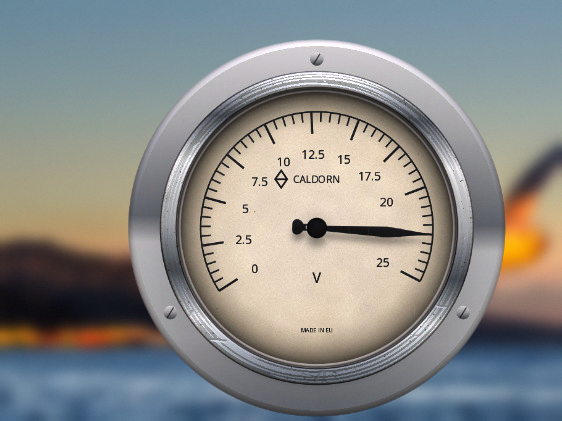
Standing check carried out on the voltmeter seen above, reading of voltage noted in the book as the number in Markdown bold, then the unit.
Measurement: **22.5** V
